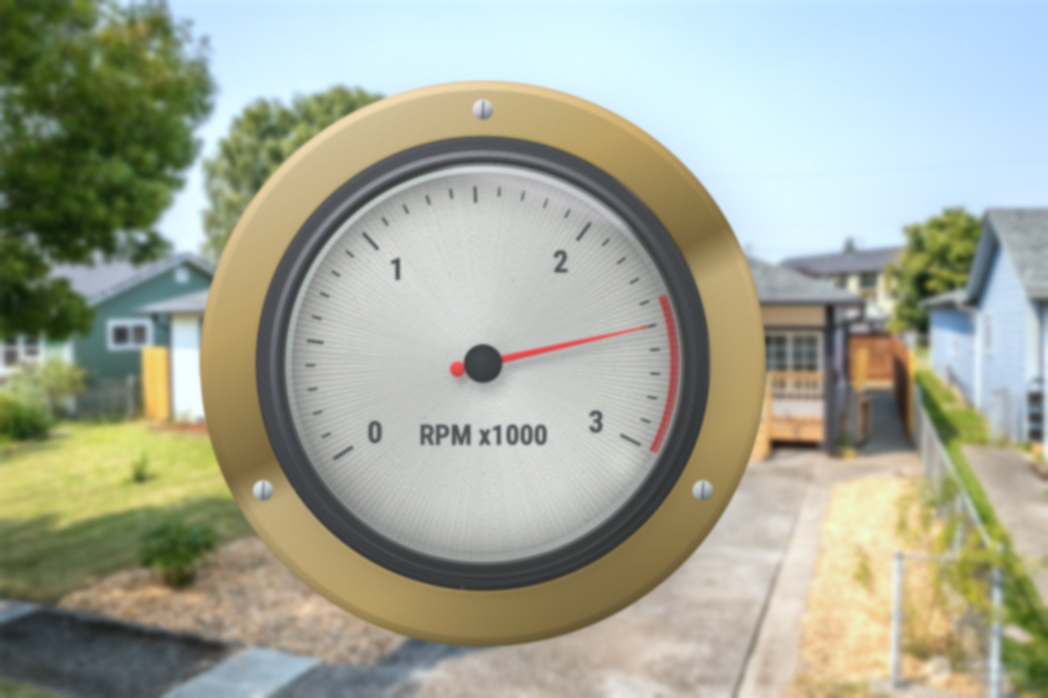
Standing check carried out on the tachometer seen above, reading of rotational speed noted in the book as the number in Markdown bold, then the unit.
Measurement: **2500** rpm
